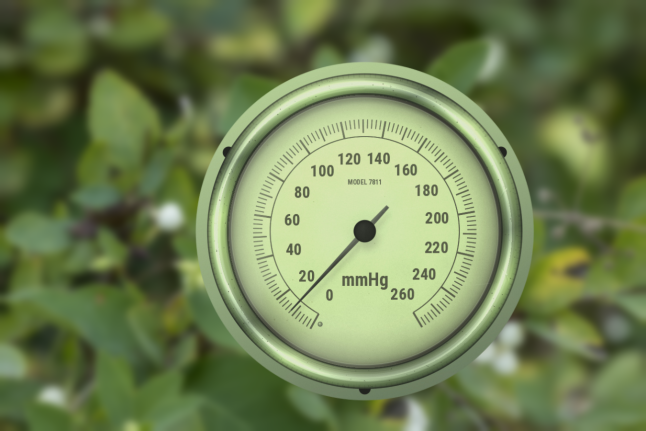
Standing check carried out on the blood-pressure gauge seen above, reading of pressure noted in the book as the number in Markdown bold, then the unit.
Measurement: **12** mmHg
